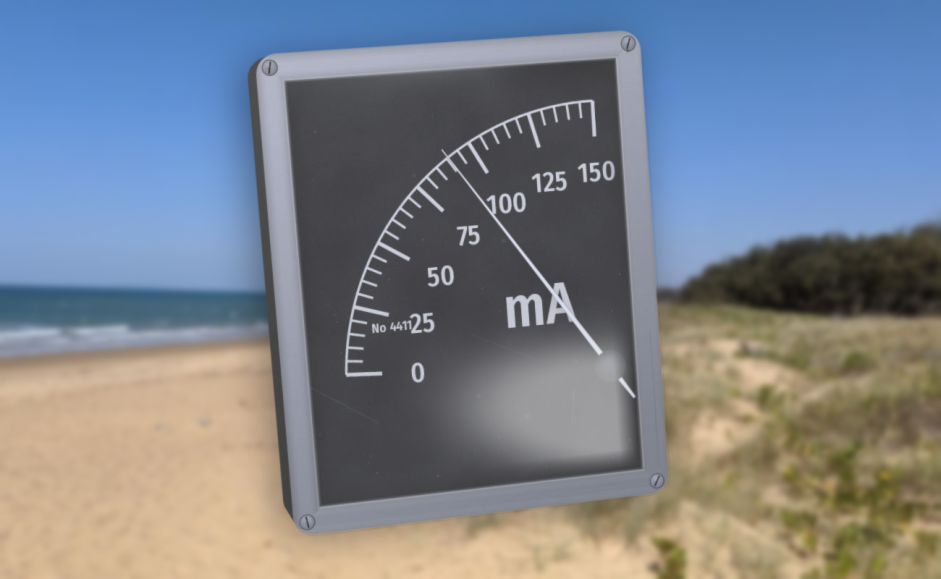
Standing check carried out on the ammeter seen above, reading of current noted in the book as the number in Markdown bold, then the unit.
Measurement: **90** mA
